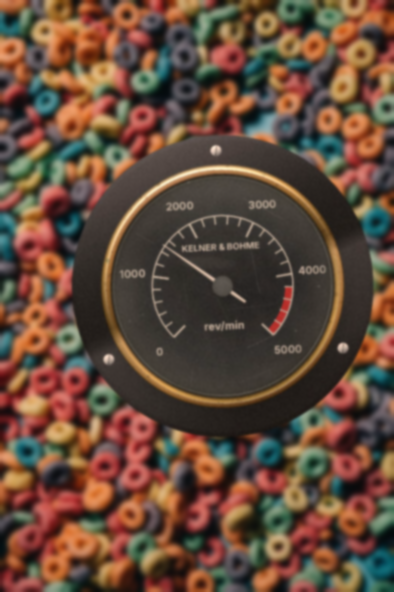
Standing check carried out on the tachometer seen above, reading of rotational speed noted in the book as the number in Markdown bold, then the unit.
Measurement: **1500** rpm
